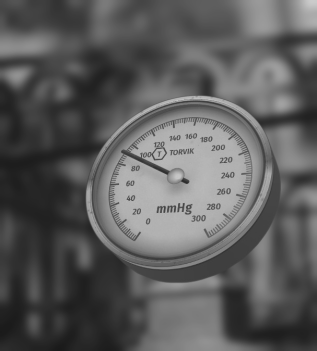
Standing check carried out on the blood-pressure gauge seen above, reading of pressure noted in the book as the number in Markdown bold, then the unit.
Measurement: **90** mmHg
